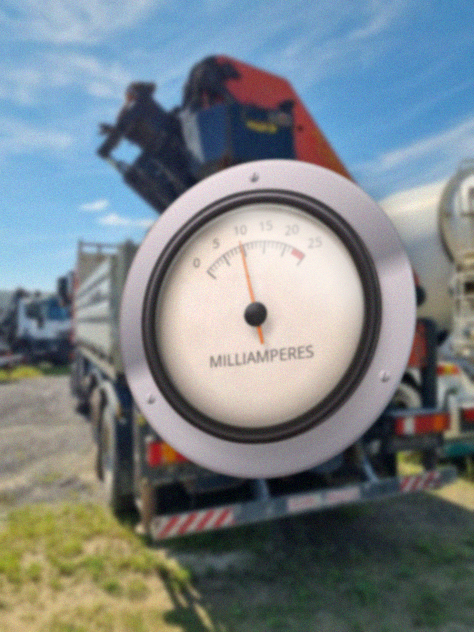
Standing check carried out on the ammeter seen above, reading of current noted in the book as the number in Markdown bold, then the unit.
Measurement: **10** mA
